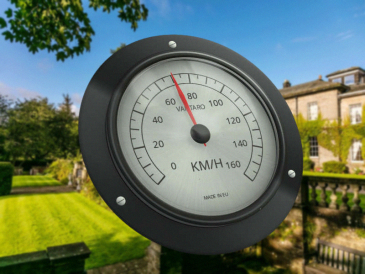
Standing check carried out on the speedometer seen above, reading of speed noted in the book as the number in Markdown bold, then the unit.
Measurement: **70** km/h
